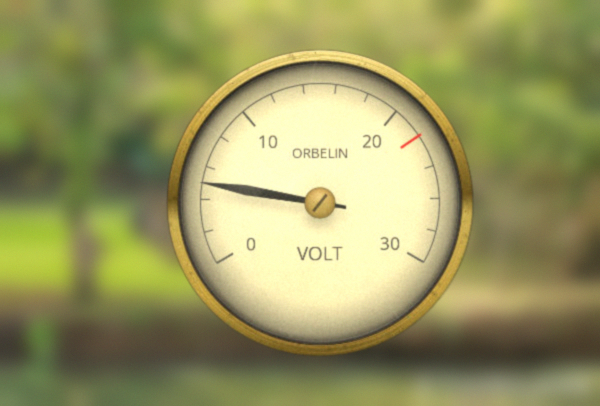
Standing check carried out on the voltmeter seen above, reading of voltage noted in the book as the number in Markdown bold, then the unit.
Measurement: **5** V
